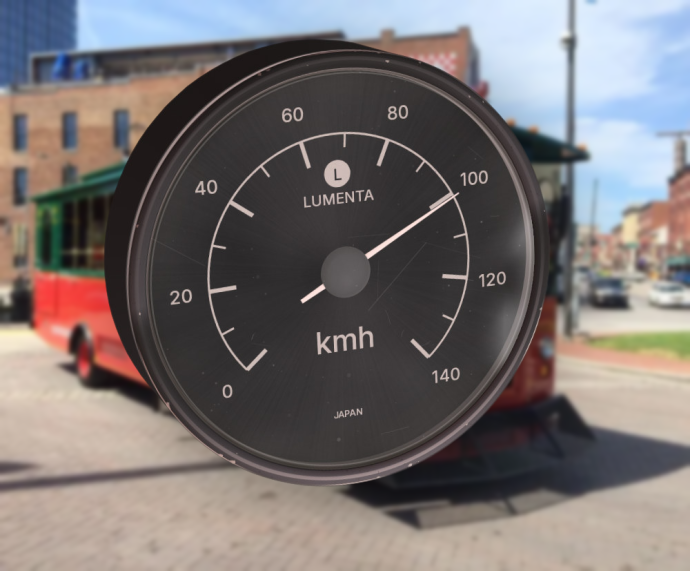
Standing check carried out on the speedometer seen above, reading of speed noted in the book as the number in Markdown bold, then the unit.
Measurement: **100** km/h
